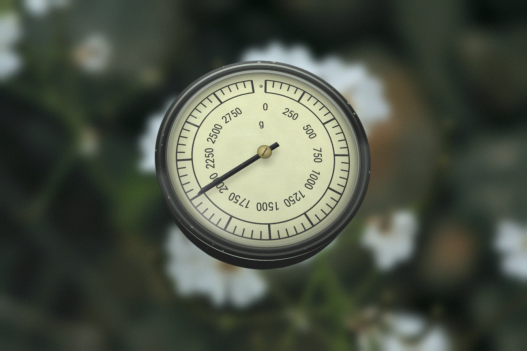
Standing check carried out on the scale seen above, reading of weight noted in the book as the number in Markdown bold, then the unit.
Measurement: **2000** g
